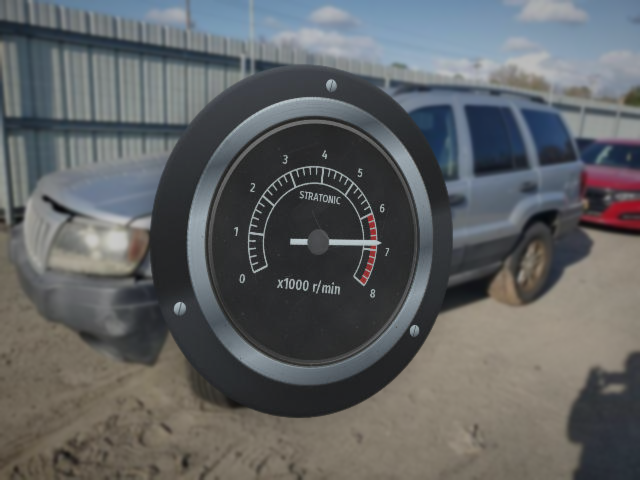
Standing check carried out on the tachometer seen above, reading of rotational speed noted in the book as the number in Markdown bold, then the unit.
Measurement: **6800** rpm
